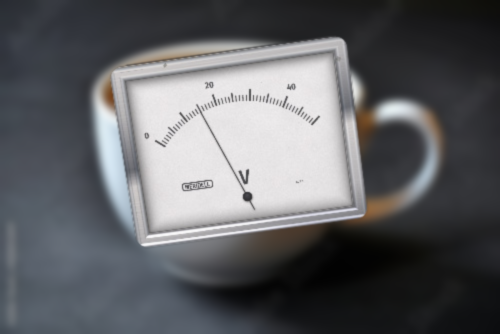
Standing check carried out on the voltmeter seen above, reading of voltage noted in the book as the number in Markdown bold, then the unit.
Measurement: **15** V
